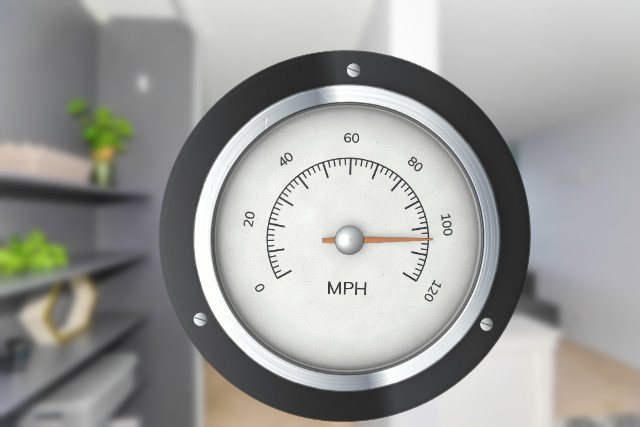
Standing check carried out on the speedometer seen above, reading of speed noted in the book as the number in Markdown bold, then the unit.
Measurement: **104** mph
